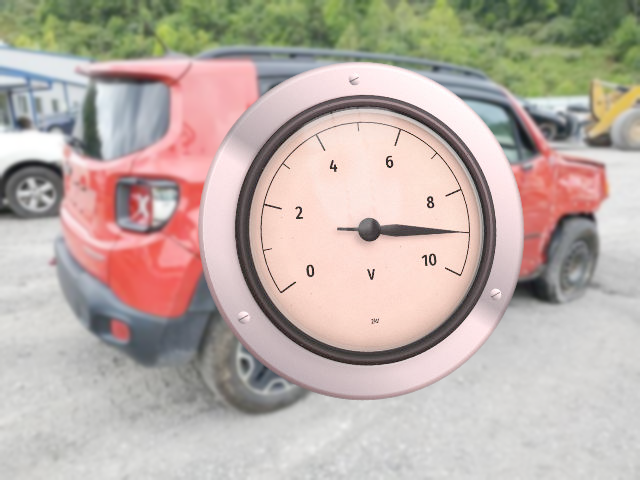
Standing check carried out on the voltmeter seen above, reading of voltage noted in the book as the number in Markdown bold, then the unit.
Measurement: **9** V
